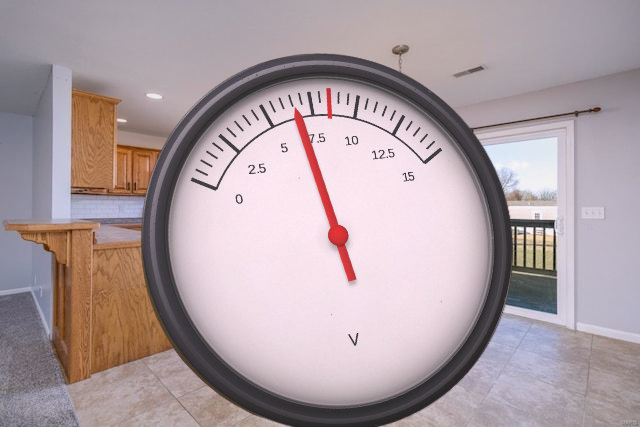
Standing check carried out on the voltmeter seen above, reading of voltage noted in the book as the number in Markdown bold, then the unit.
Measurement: **6.5** V
